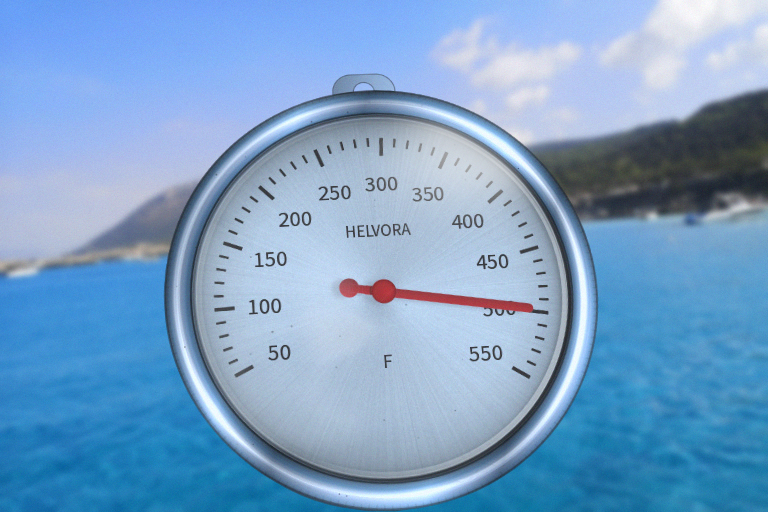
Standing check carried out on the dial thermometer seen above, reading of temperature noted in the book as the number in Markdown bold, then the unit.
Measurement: **500** °F
